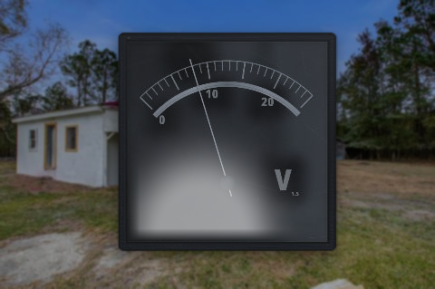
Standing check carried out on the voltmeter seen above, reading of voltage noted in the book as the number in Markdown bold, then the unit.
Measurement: **8** V
